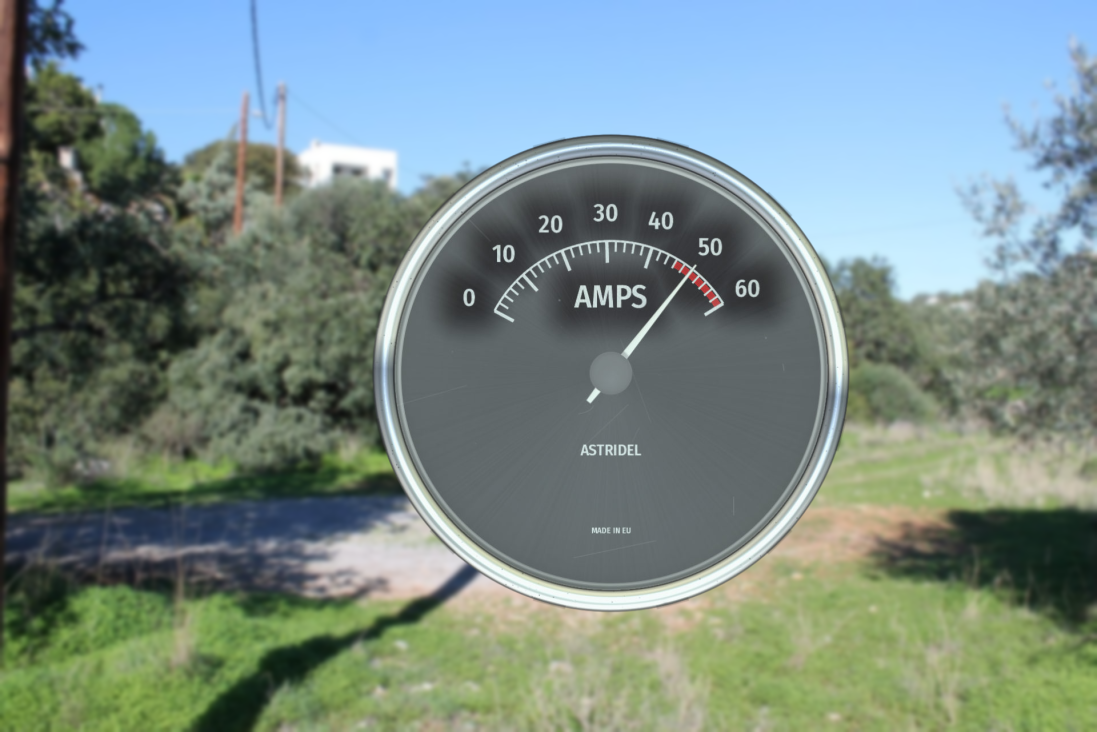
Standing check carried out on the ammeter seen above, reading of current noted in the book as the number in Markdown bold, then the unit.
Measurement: **50** A
